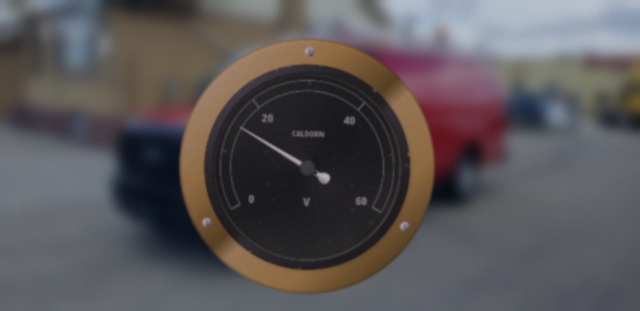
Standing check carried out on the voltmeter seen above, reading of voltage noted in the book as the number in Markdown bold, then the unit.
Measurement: **15** V
